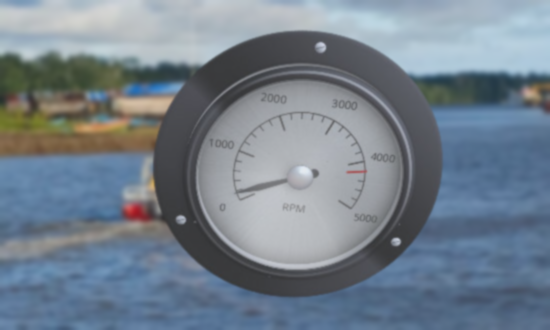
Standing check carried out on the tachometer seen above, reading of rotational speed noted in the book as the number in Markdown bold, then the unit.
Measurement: **200** rpm
